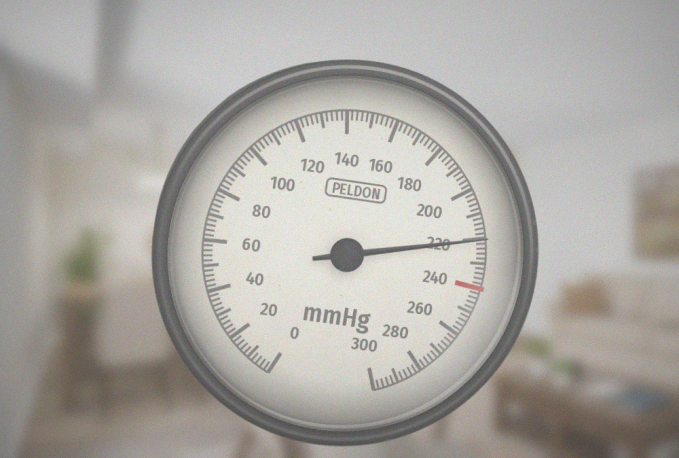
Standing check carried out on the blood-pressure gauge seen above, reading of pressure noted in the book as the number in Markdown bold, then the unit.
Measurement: **220** mmHg
